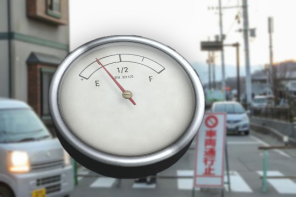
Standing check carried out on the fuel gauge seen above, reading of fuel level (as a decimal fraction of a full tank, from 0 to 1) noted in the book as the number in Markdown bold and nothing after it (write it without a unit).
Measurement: **0.25**
